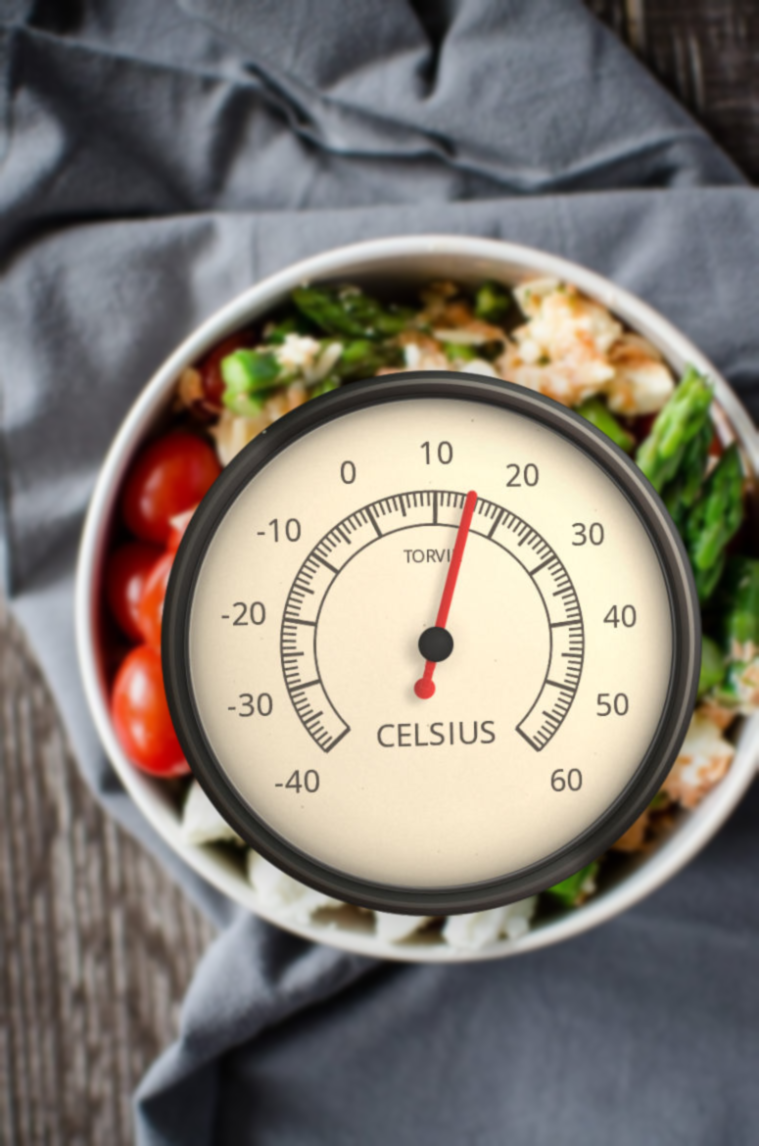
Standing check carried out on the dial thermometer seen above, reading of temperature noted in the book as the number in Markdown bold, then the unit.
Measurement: **15** °C
